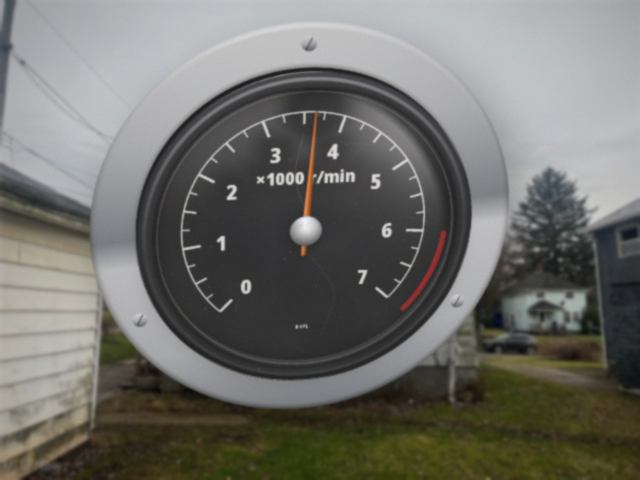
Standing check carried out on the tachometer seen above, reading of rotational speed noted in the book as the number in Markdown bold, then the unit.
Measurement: **3625** rpm
